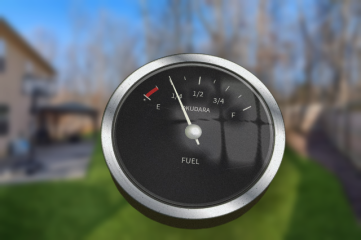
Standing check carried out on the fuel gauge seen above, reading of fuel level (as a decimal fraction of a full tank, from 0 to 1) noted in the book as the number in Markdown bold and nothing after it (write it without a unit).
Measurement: **0.25**
